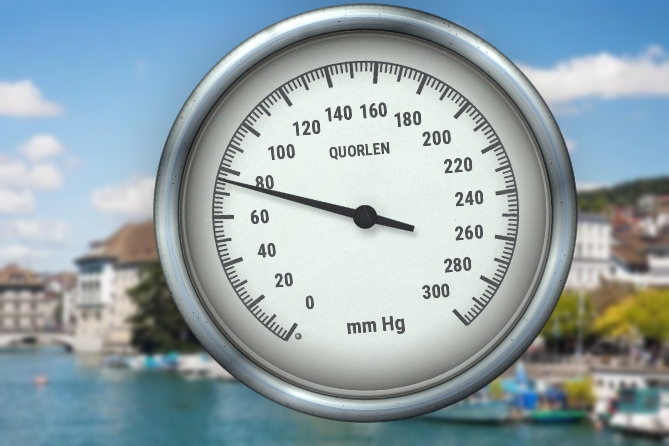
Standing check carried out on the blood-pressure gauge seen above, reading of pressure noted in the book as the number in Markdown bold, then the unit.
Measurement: **76** mmHg
